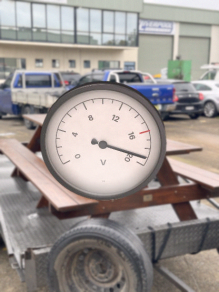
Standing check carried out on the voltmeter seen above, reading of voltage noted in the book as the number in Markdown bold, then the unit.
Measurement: **19** V
